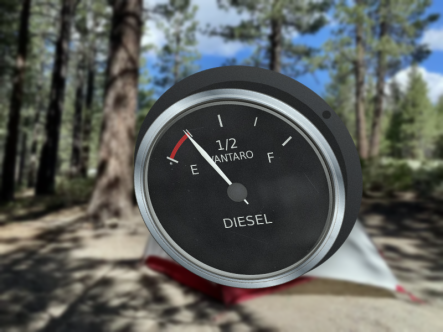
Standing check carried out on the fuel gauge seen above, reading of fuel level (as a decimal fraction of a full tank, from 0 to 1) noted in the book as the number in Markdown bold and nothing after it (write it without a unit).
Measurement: **0.25**
